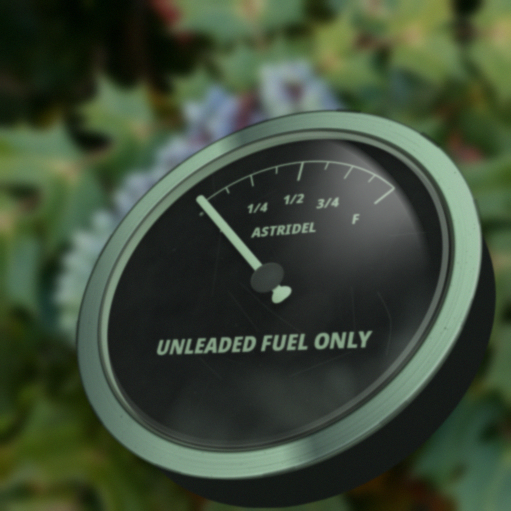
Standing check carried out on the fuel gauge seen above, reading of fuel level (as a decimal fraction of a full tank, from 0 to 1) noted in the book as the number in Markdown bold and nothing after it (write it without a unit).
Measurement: **0**
